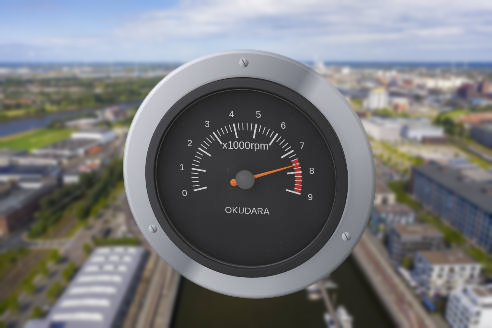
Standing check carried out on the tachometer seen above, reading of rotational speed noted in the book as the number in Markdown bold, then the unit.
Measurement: **7600** rpm
